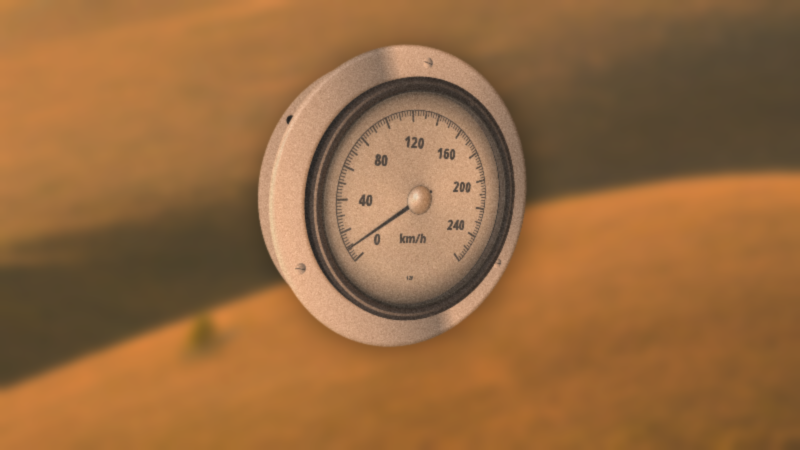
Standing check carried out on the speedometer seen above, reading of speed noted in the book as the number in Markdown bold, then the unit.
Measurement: **10** km/h
